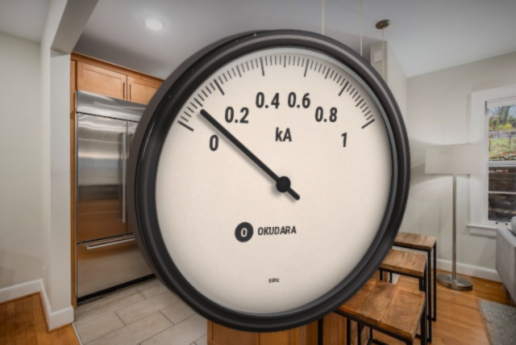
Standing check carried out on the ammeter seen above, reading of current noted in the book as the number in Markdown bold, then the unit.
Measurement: **0.08** kA
